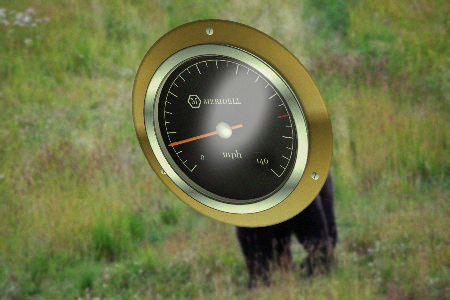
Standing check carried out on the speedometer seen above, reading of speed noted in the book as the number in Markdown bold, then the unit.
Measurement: **15** mph
